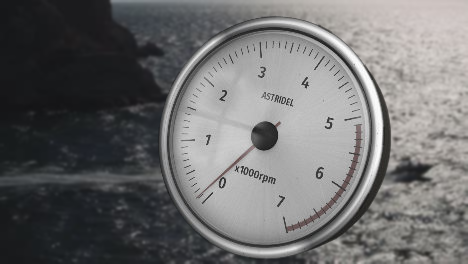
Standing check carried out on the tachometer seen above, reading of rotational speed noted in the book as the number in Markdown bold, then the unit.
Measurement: **100** rpm
